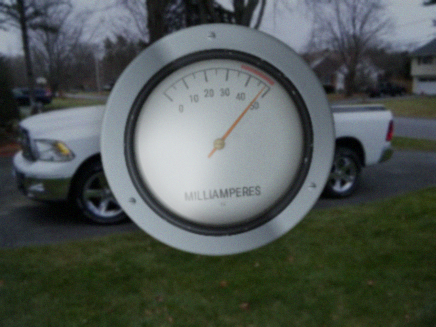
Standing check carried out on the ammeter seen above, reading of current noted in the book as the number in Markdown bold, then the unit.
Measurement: **47.5** mA
